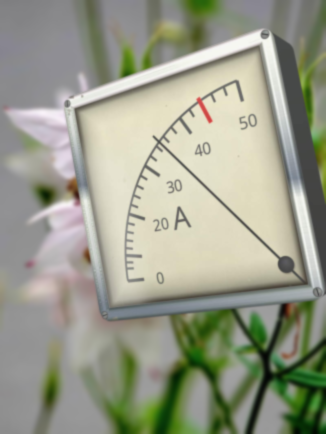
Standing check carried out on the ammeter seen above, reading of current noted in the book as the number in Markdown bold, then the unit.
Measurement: **35** A
